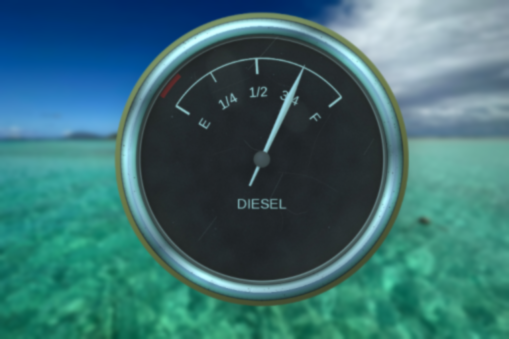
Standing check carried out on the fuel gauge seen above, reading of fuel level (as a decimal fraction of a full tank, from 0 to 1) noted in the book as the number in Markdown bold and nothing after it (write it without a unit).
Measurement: **0.75**
